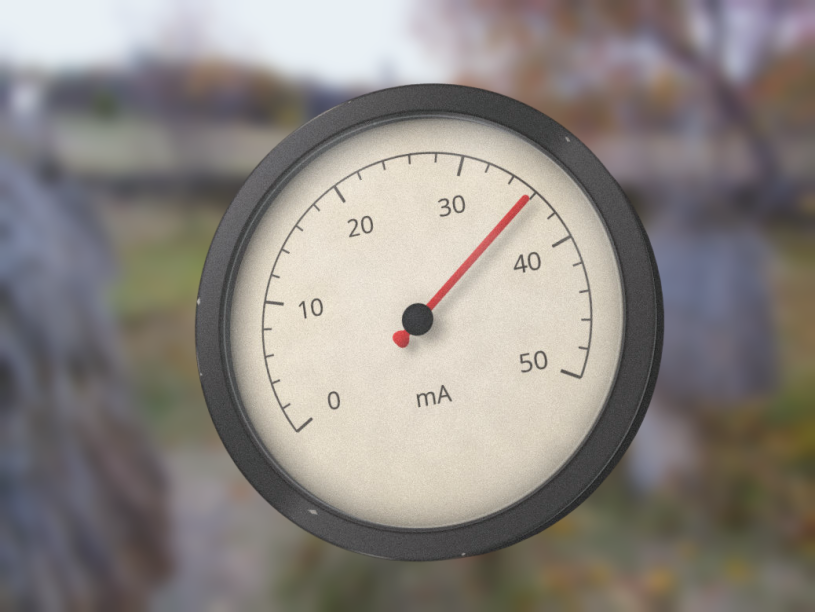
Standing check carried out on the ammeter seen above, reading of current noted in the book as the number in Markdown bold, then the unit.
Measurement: **36** mA
